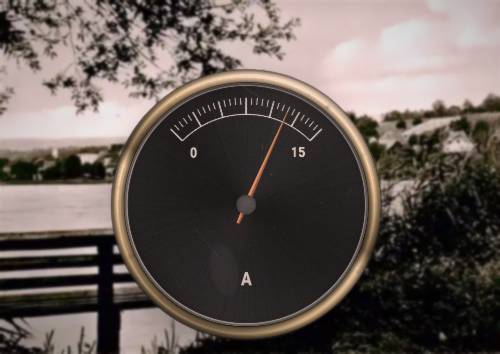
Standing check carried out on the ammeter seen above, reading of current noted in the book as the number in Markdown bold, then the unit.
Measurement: **11.5** A
